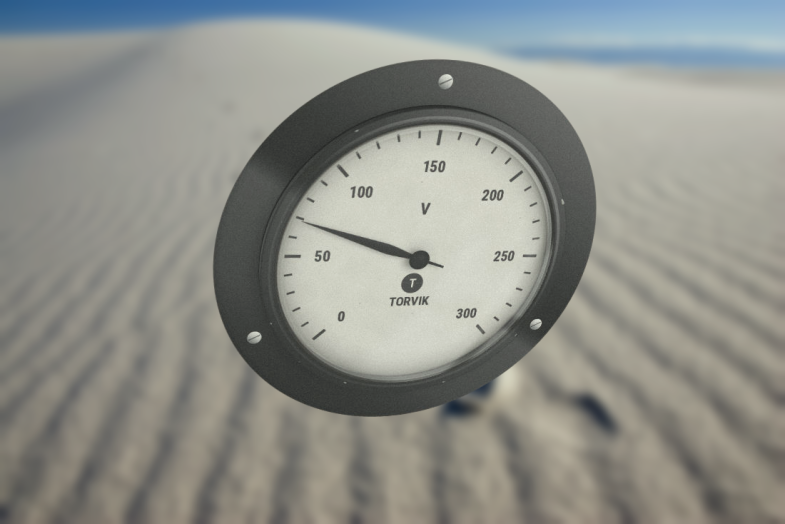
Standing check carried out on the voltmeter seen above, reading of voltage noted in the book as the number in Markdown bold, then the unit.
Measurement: **70** V
